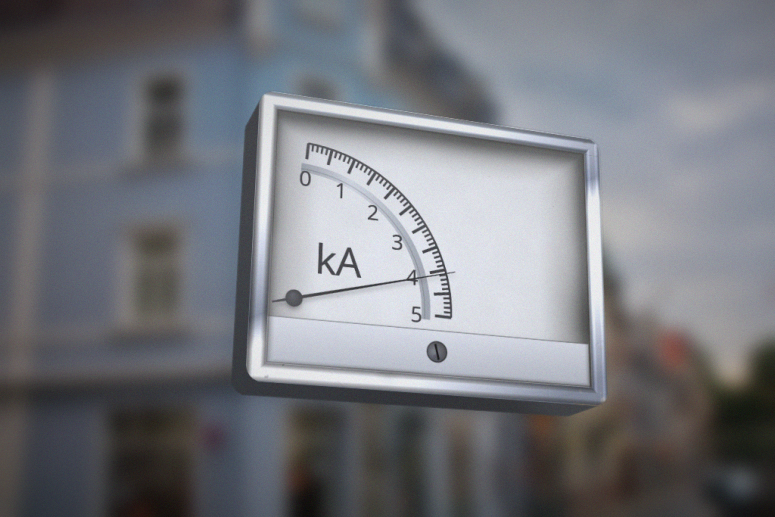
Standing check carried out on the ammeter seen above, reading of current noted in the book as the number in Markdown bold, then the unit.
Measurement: **4.1** kA
